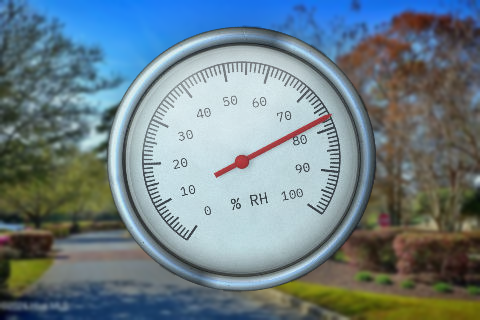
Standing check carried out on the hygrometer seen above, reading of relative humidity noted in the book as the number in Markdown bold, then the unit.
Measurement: **77** %
